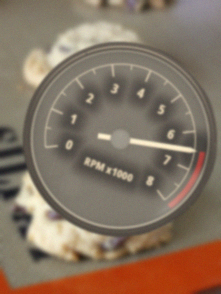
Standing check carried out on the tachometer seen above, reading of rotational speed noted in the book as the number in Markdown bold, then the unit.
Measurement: **6500** rpm
